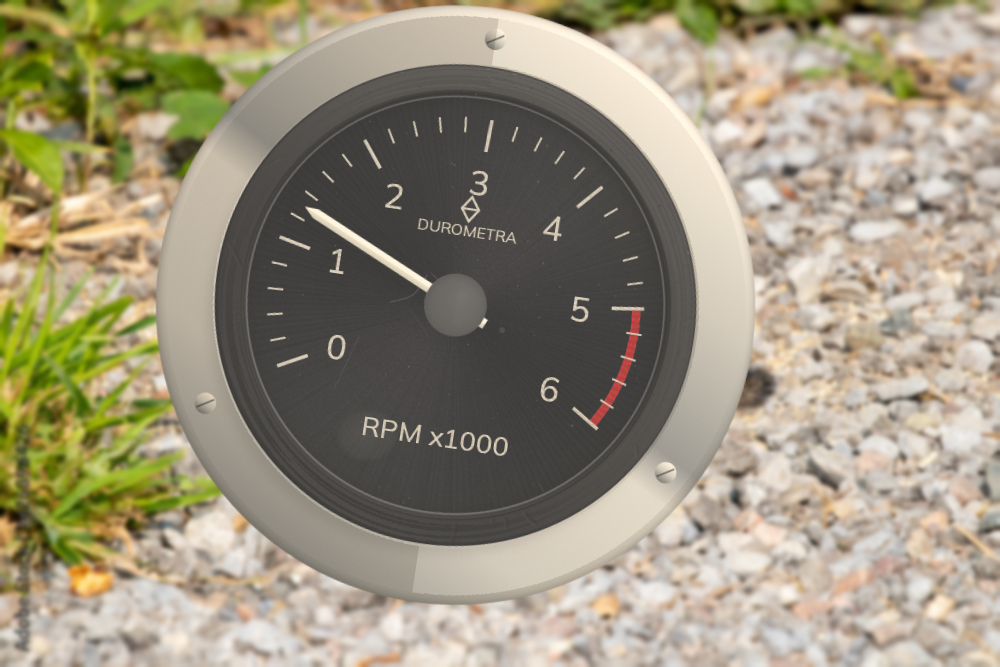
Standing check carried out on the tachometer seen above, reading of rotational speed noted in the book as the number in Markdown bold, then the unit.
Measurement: **1300** rpm
